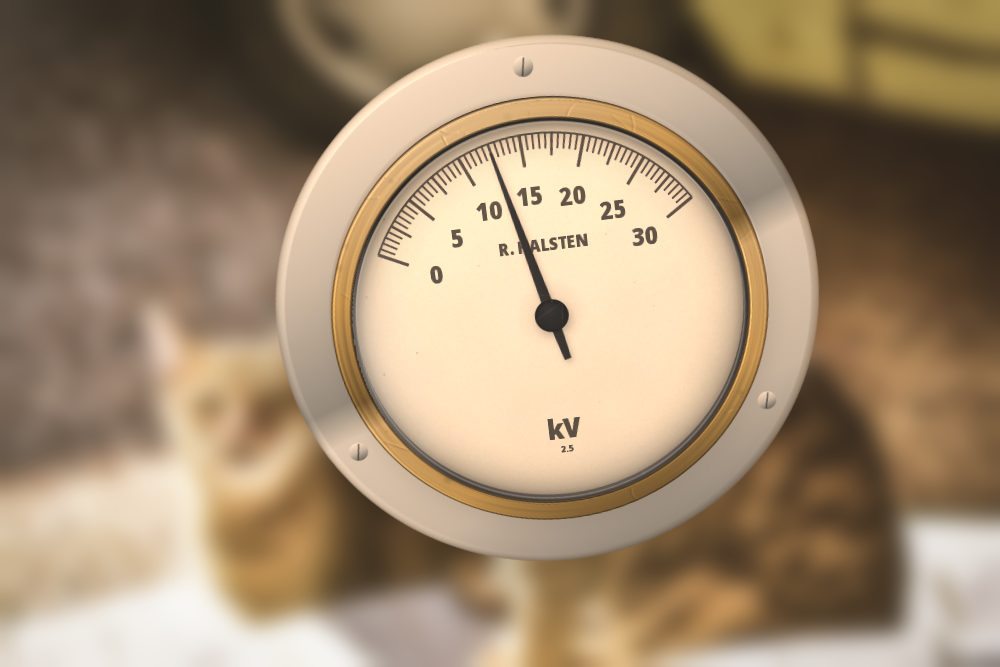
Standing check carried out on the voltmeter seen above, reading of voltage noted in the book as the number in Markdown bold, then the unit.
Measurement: **12.5** kV
